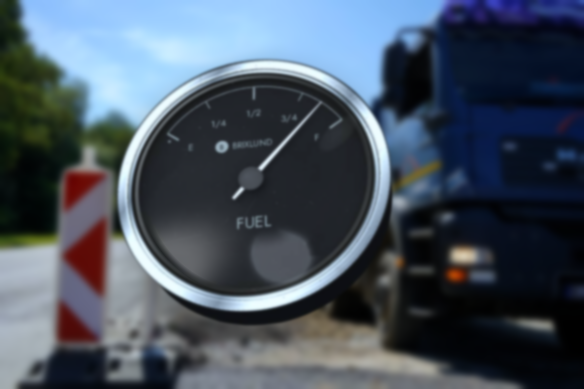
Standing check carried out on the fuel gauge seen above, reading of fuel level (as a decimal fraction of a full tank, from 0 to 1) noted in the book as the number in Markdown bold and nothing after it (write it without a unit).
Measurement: **0.875**
